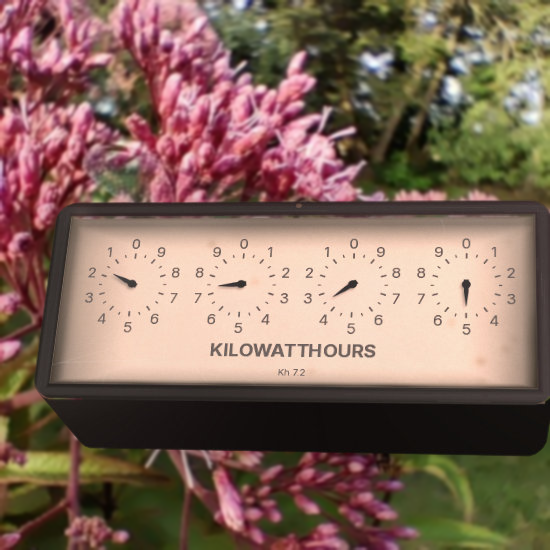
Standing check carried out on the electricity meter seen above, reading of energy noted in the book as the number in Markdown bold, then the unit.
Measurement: **1735** kWh
